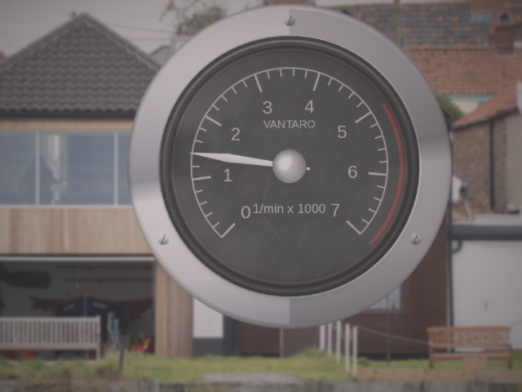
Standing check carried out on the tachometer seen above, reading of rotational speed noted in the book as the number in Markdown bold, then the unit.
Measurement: **1400** rpm
